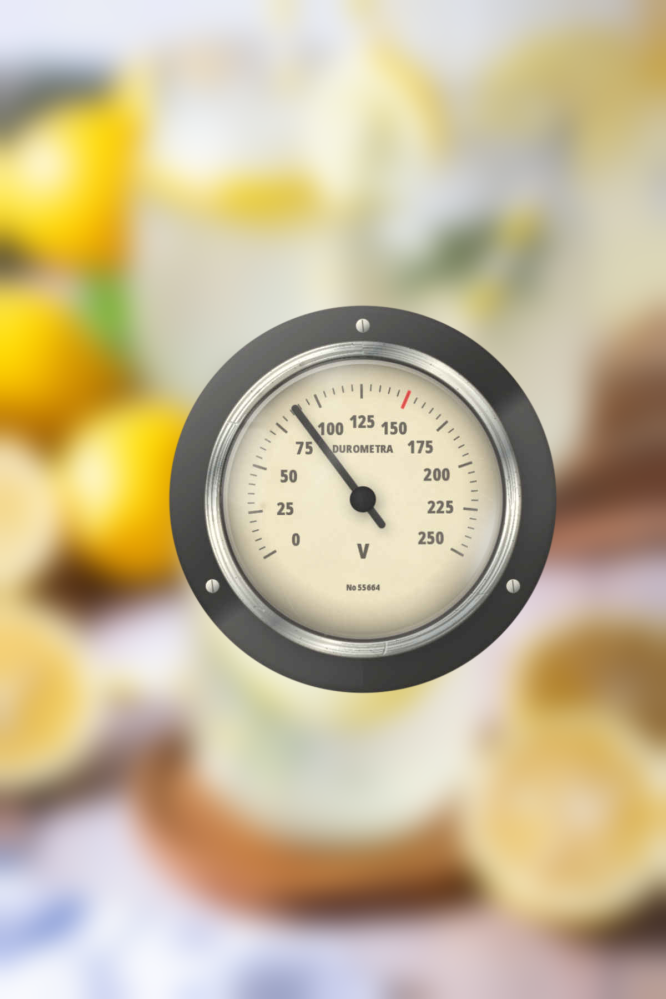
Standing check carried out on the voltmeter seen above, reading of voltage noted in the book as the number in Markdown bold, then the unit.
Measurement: **87.5** V
